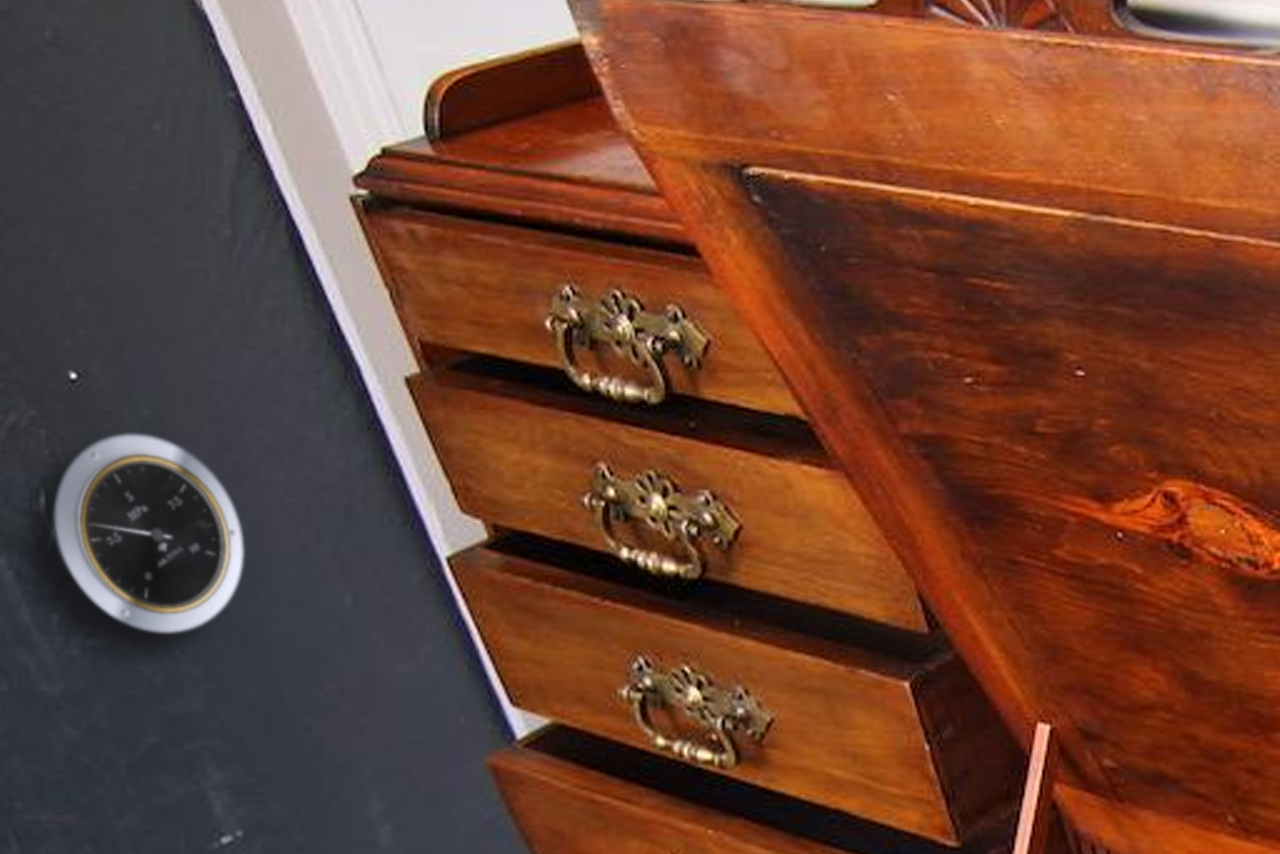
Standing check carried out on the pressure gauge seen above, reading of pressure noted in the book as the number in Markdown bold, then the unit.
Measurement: **3** MPa
